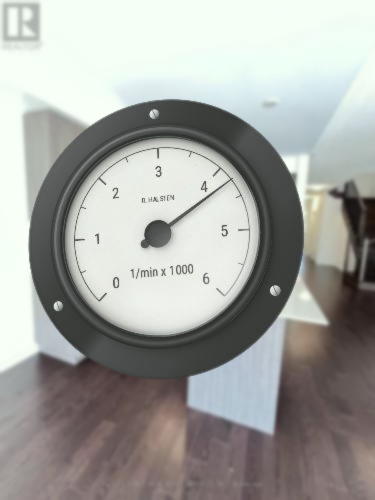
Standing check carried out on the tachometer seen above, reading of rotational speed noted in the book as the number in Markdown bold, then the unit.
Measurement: **4250** rpm
